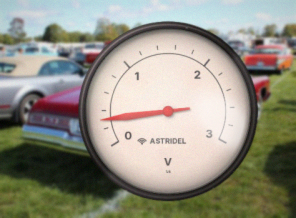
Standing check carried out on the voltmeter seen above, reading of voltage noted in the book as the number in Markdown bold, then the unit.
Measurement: **0.3** V
